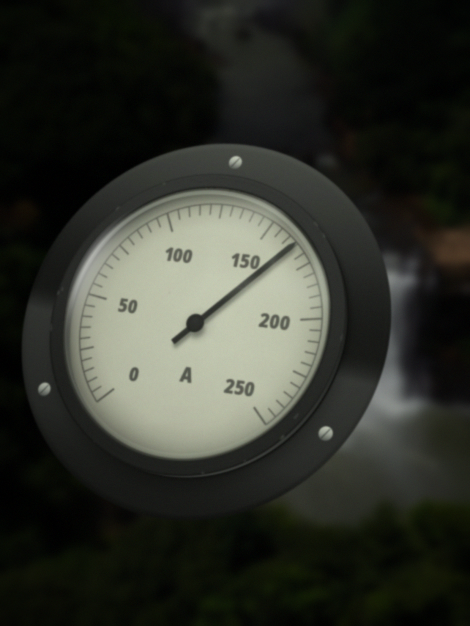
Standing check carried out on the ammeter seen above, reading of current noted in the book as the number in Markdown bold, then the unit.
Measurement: **165** A
